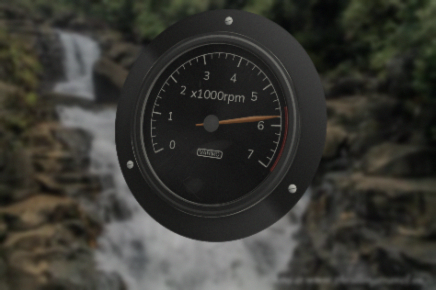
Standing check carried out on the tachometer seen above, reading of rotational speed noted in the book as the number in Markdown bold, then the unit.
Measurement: **5800** rpm
